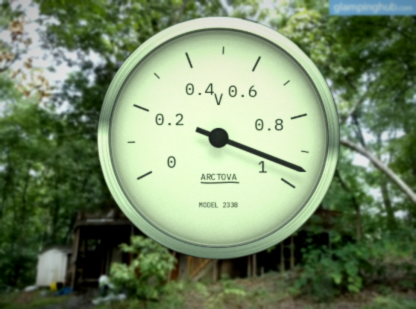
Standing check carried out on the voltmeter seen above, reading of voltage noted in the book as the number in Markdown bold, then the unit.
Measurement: **0.95** V
